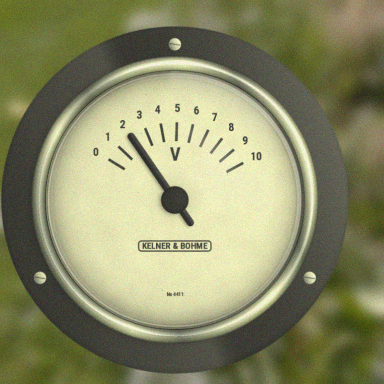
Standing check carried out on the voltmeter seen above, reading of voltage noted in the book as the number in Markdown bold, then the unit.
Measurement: **2** V
